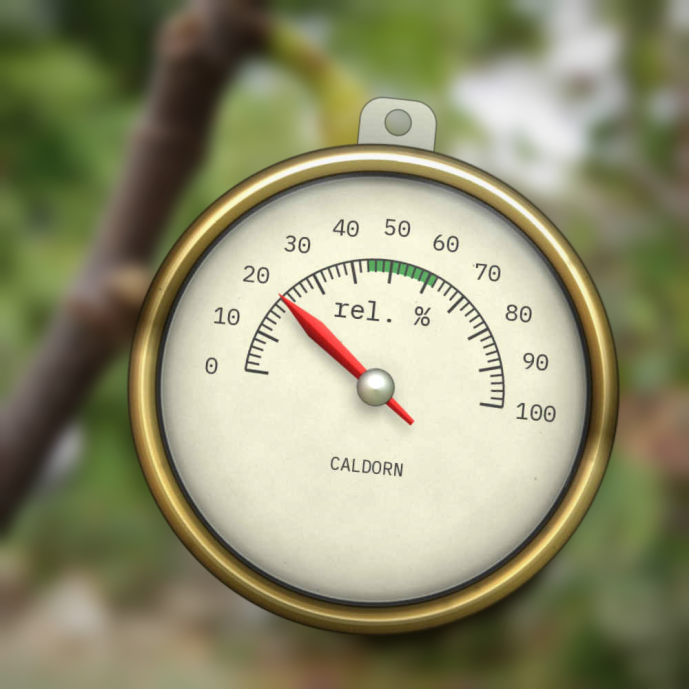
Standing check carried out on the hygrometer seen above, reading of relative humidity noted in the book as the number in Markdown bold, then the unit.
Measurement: **20** %
